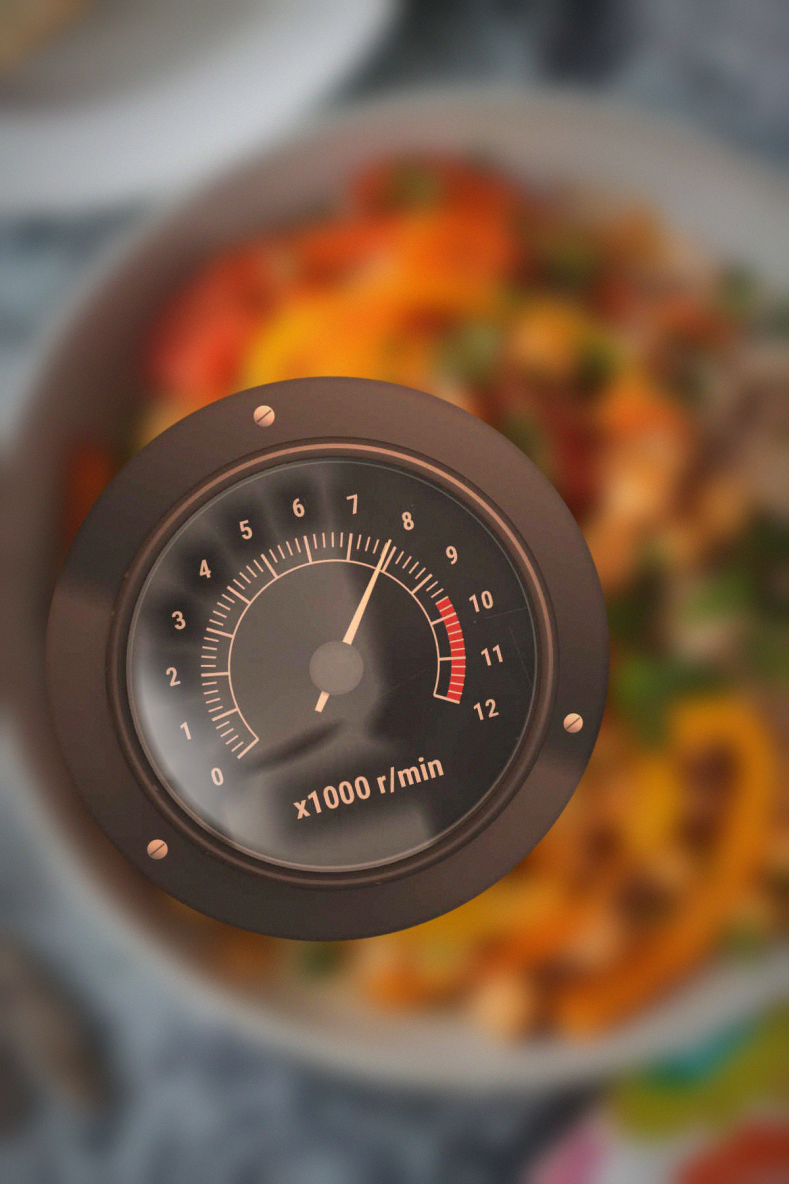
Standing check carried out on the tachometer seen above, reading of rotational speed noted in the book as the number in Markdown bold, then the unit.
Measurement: **7800** rpm
